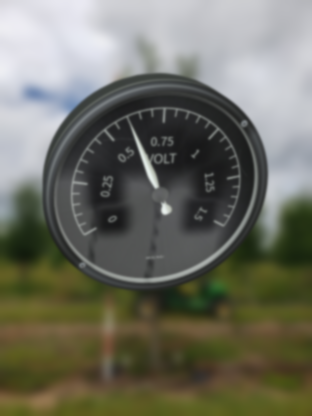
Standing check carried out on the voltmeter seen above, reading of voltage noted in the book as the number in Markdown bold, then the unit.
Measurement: **0.6** V
